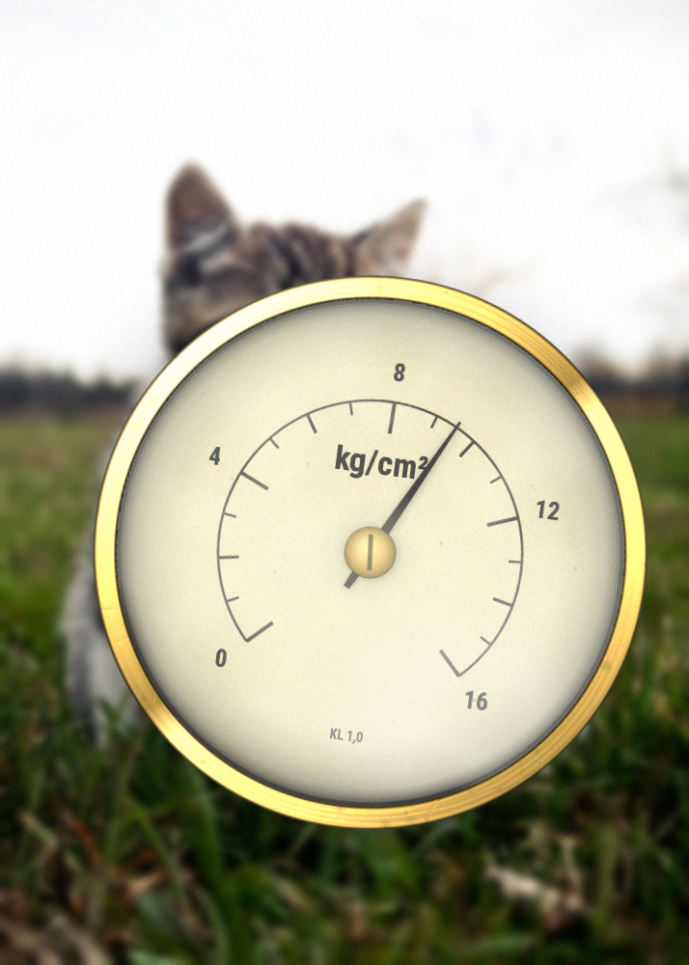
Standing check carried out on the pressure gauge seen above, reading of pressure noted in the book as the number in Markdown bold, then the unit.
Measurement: **9.5** kg/cm²
